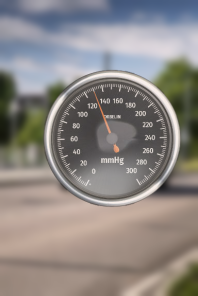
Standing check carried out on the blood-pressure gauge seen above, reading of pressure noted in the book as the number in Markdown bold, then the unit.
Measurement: **130** mmHg
